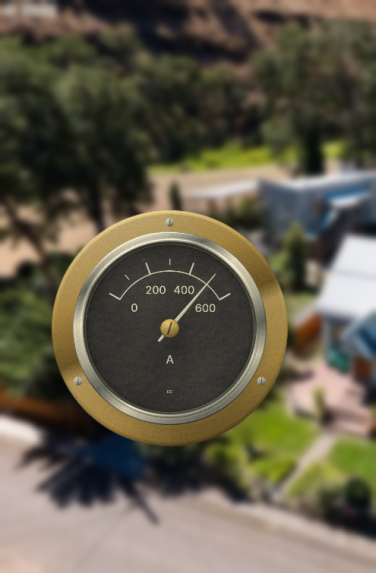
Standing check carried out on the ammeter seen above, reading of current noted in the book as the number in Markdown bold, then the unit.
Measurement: **500** A
